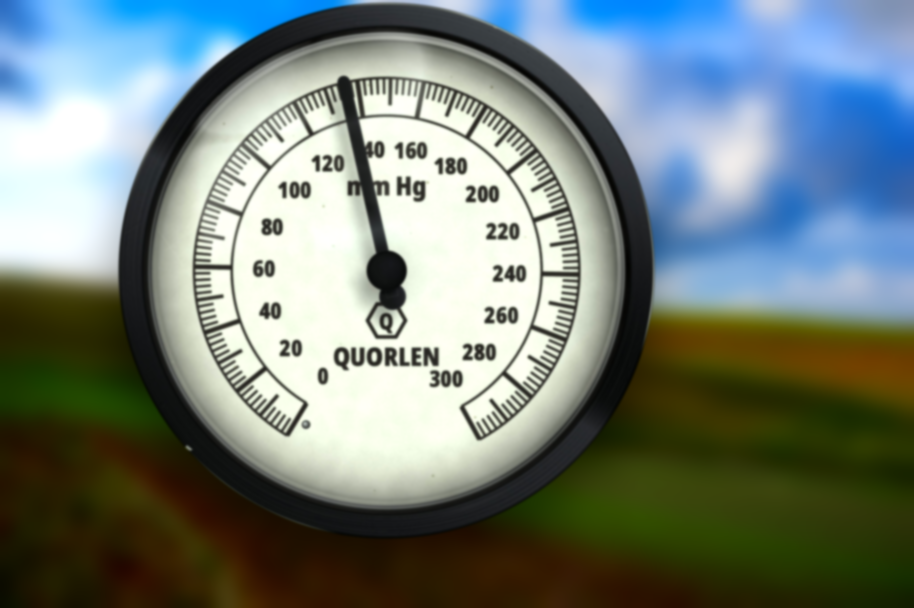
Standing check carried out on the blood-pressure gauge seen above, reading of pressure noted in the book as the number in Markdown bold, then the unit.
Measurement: **136** mmHg
